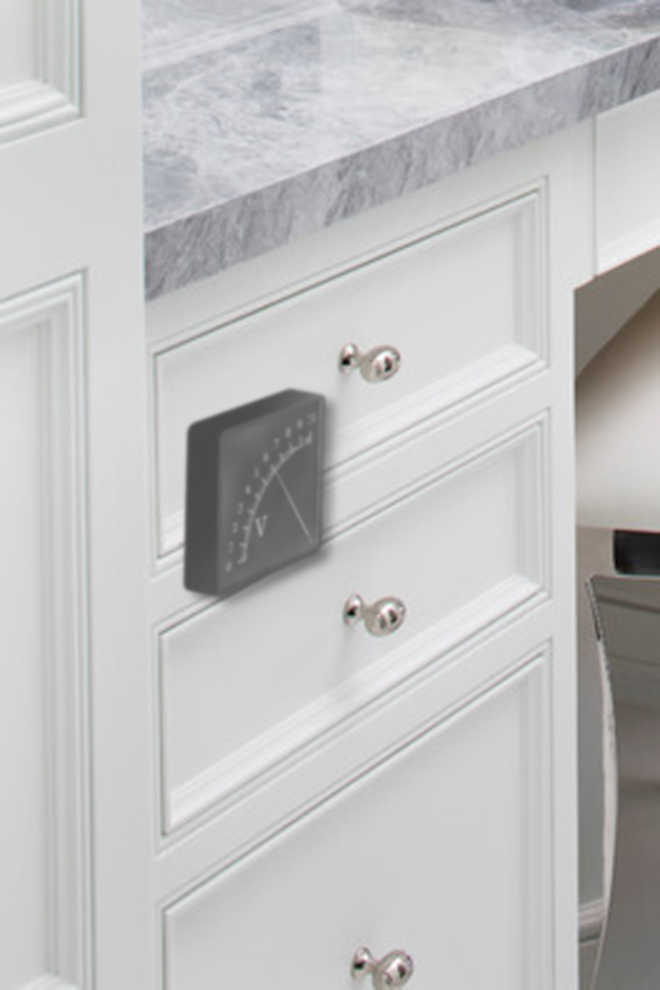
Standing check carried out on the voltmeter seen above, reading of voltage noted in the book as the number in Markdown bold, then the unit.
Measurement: **6** V
